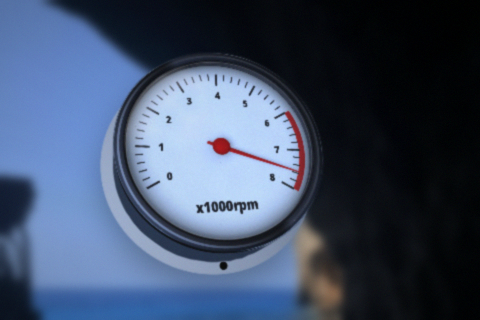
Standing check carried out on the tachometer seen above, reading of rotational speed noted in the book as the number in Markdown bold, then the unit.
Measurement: **7600** rpm
